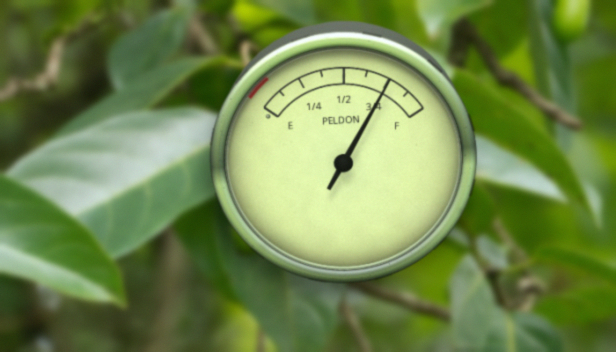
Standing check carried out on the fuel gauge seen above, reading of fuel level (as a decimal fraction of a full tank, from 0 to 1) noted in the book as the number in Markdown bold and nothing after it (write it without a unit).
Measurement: **0.75**
